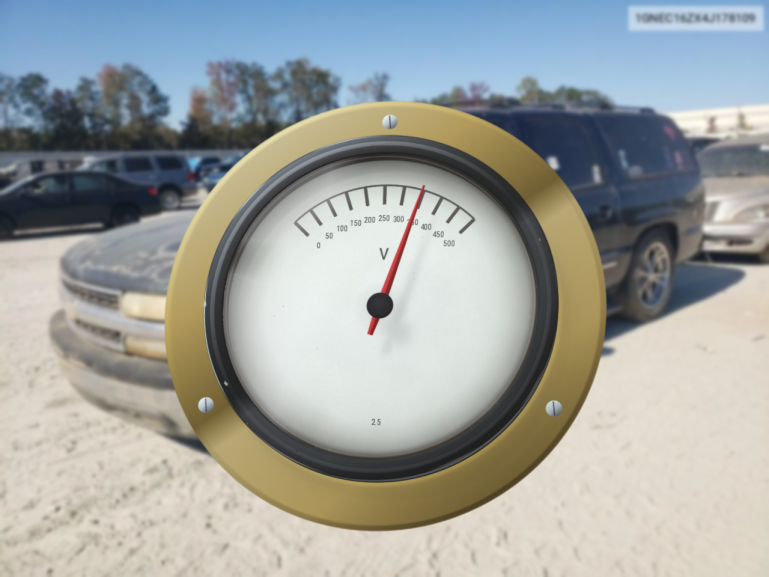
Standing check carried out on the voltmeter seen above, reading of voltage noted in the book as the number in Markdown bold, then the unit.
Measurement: **350** V
